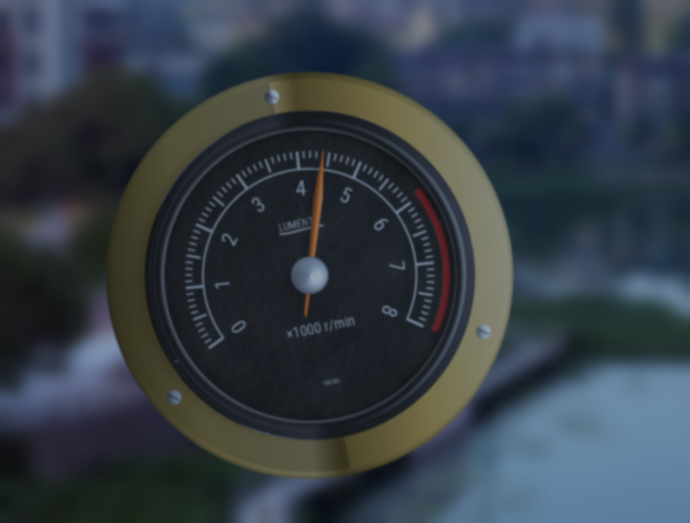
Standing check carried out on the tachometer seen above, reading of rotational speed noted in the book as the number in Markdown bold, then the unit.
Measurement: **4400** rpm
